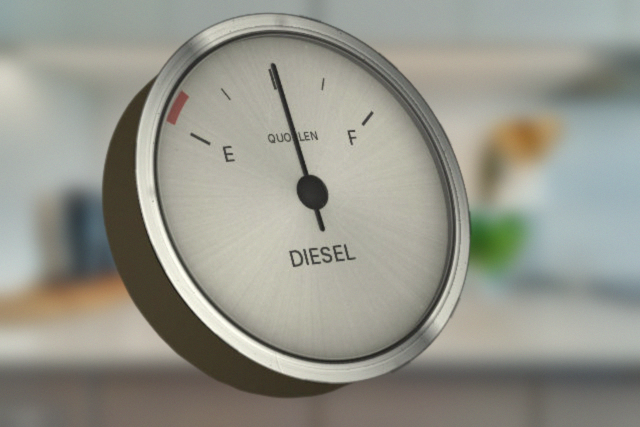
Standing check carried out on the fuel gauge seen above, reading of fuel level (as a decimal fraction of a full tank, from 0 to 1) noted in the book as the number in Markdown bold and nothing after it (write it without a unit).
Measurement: **0.5**
